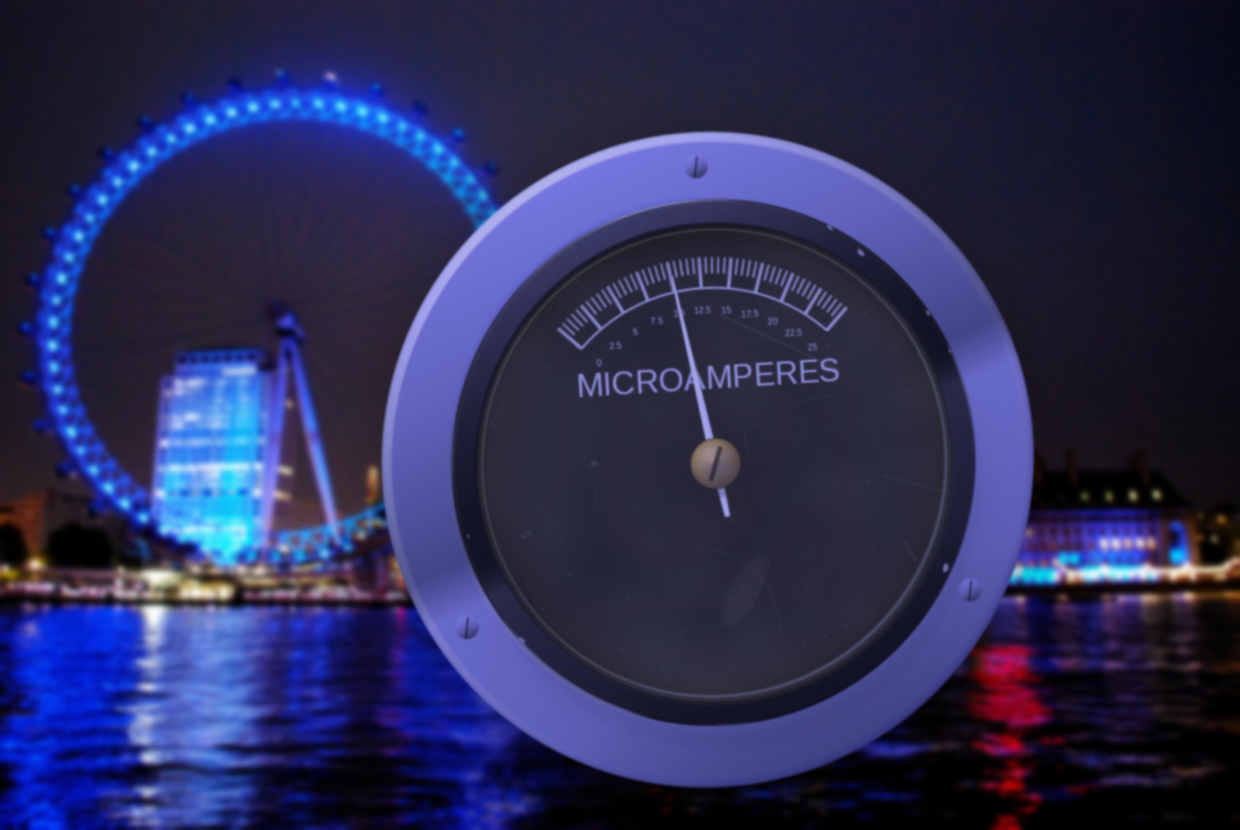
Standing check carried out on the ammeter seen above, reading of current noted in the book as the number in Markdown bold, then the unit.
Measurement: **10** µA
